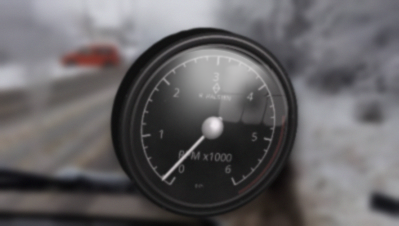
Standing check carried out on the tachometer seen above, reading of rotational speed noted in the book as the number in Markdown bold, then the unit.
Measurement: **200** rpm
